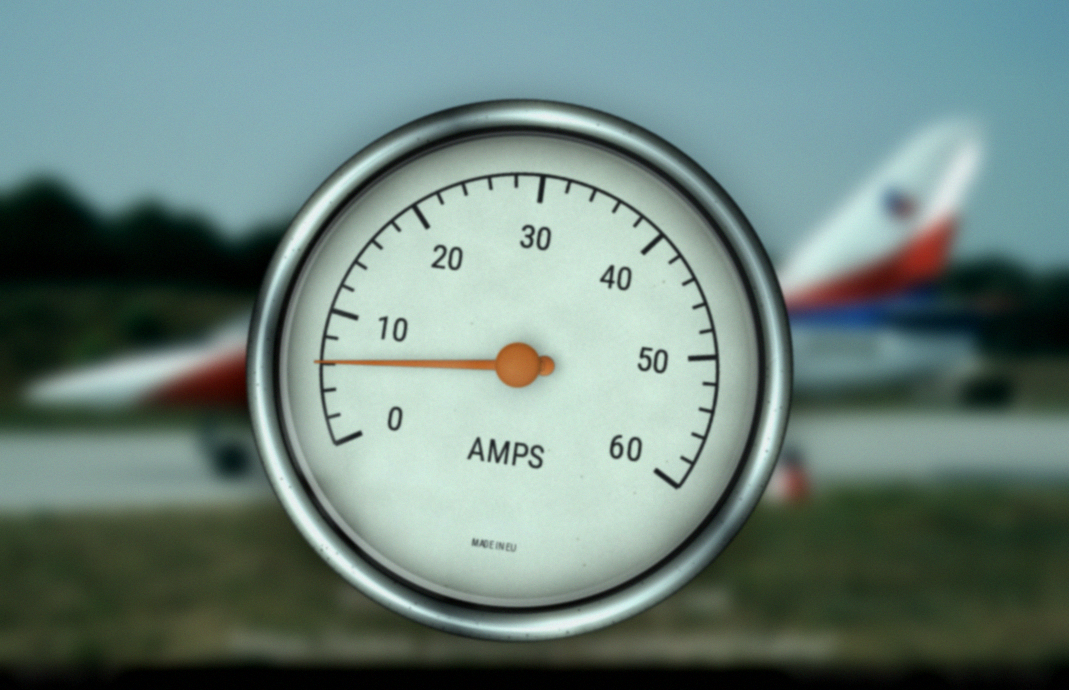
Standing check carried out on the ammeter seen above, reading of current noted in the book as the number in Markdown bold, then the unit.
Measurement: **6** A
